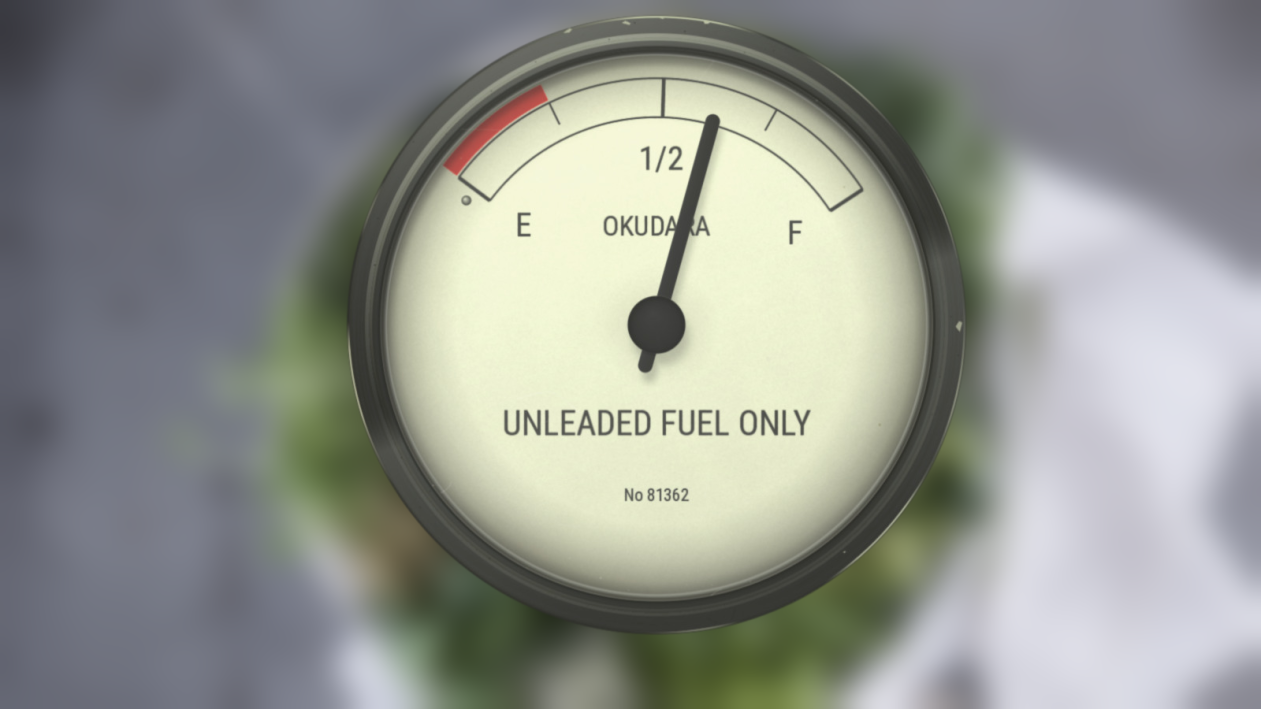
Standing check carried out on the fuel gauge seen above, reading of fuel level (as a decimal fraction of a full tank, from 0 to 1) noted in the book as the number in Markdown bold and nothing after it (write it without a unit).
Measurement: **0.625**
